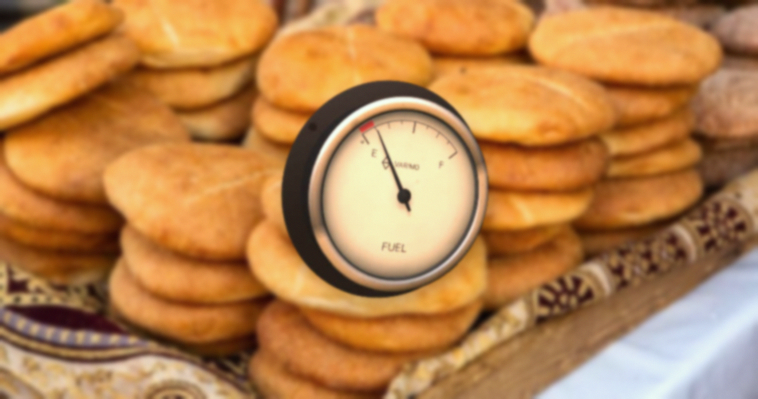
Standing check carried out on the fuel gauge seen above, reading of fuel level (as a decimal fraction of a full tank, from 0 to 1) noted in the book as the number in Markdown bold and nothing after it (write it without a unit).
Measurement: **0.125**
